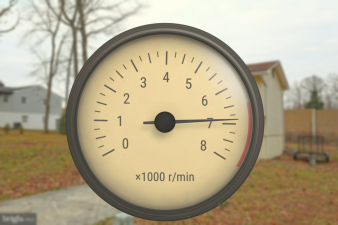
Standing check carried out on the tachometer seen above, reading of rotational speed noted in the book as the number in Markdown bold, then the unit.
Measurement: **6875** rpm
